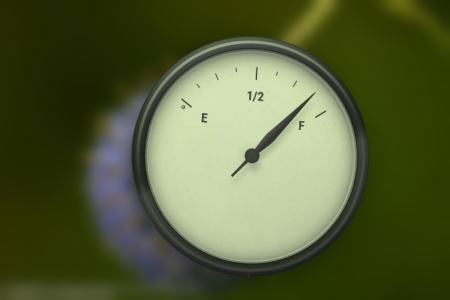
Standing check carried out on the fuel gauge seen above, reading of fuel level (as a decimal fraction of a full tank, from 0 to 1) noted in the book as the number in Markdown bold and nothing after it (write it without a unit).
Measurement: **0.875**
